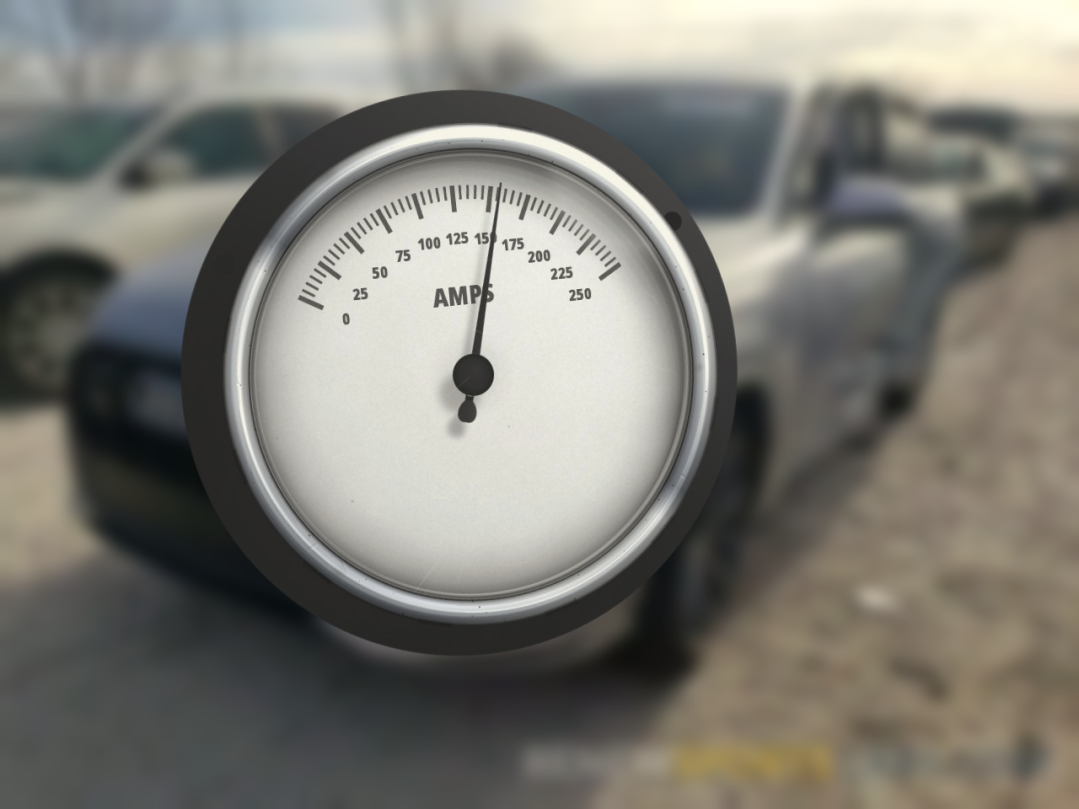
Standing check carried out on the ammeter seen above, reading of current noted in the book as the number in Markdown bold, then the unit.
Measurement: **155** A
